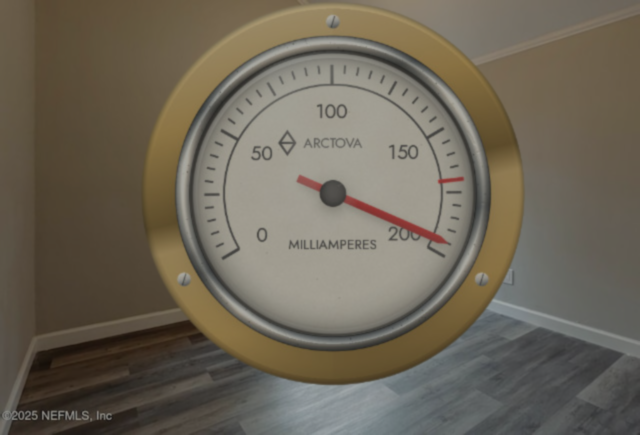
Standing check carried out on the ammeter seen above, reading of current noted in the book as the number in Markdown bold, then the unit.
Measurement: **195** mA
